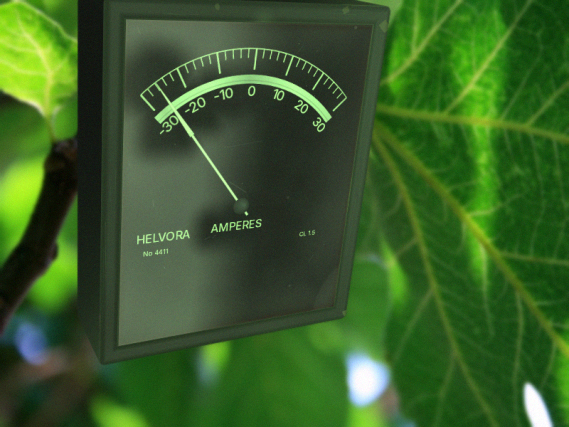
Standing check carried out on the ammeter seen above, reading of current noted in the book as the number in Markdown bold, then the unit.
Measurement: **-26** A
